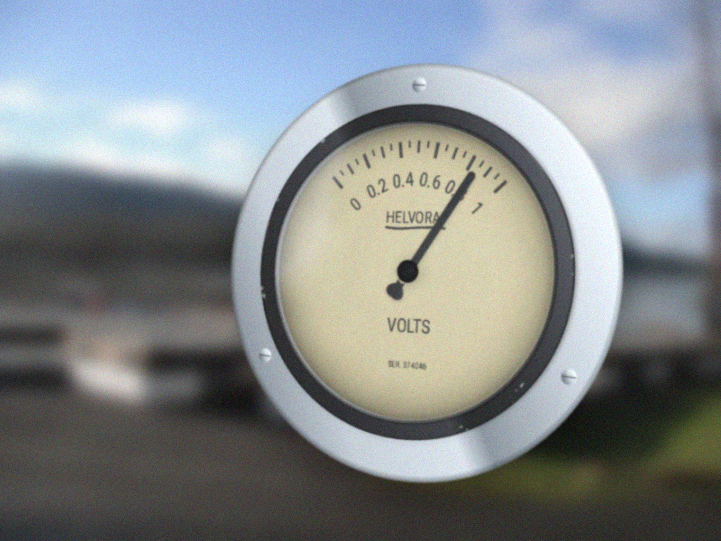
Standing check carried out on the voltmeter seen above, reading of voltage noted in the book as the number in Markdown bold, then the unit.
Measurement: **0.85** V
